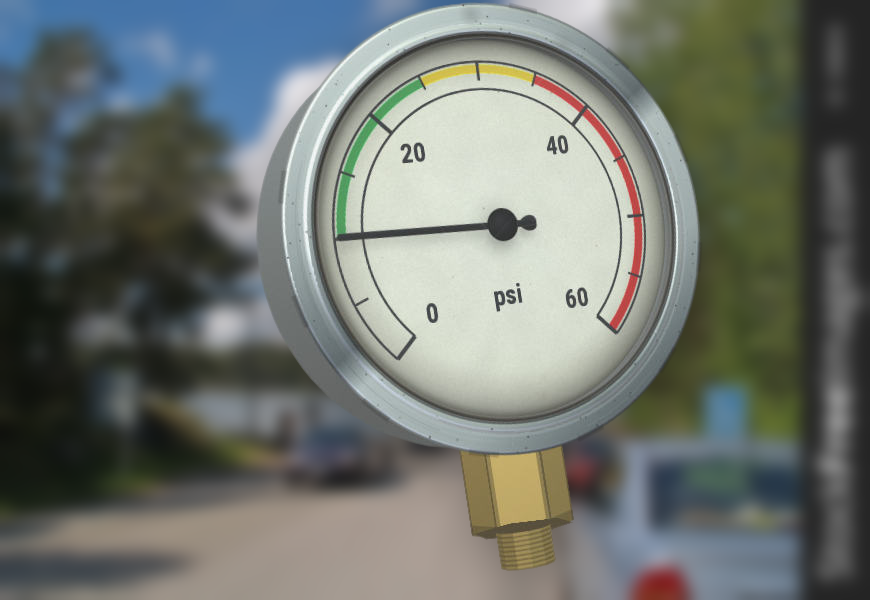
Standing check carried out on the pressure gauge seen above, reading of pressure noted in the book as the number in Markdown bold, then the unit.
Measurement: **10** psi
